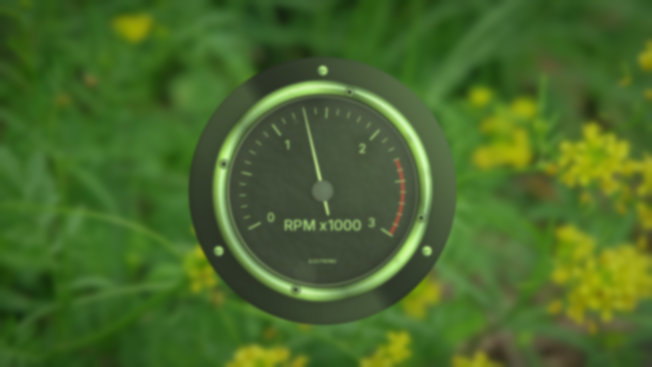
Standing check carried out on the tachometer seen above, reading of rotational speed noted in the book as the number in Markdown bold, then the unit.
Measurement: **1300** rpm
